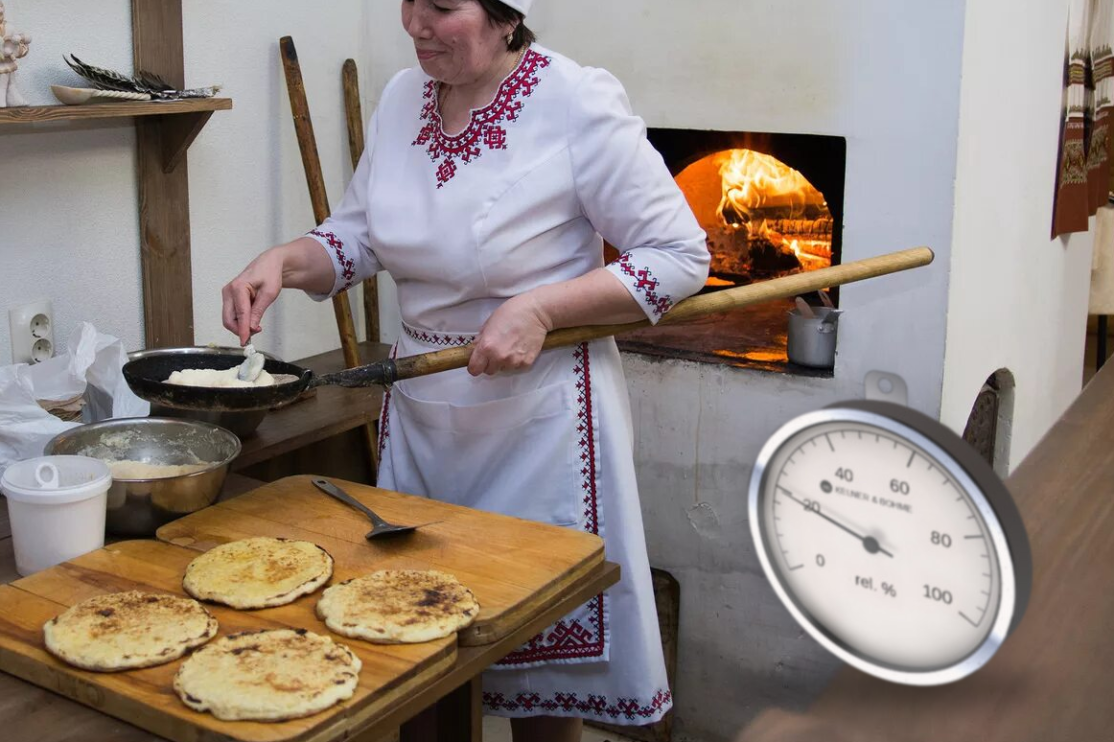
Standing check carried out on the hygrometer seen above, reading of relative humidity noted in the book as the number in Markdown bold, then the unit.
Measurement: **20** %
